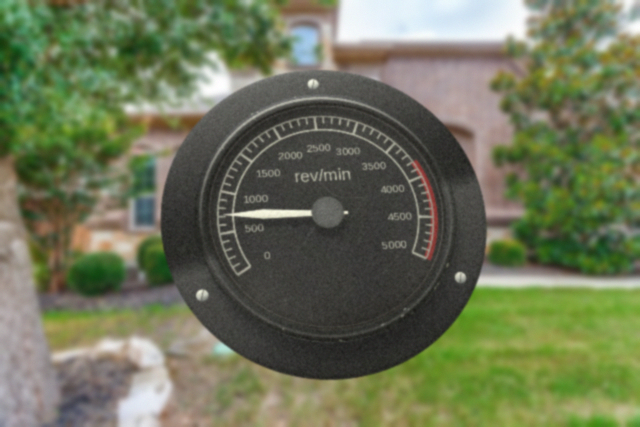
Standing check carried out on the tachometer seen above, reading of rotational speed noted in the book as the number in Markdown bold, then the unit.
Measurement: **700** rpm
